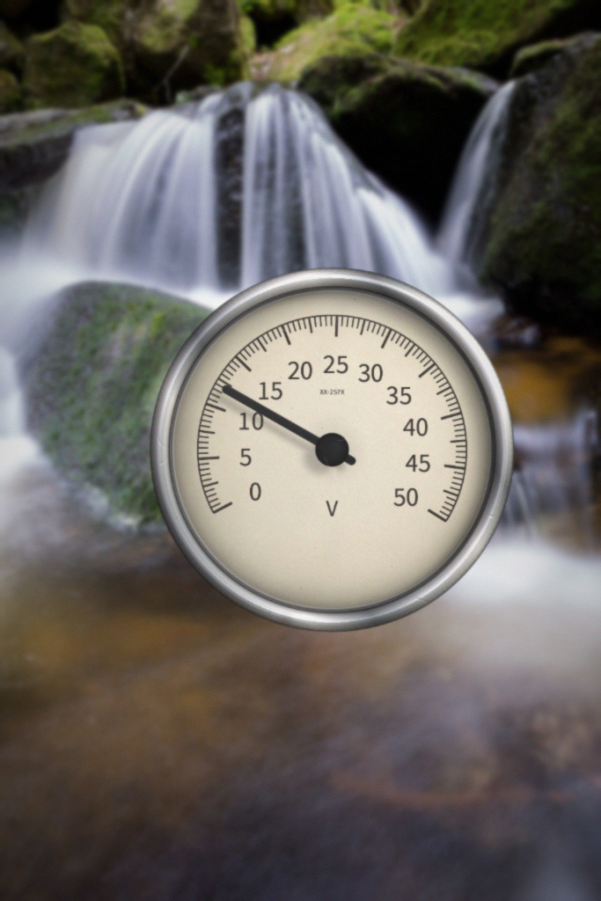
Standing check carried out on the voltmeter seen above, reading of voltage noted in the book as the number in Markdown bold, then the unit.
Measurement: **12** V
